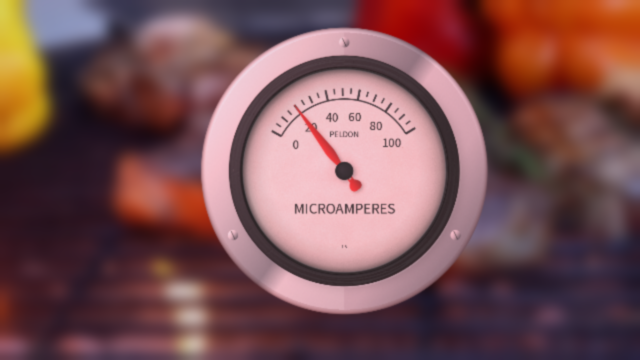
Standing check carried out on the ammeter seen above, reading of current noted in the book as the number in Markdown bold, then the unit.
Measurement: **20** µA
